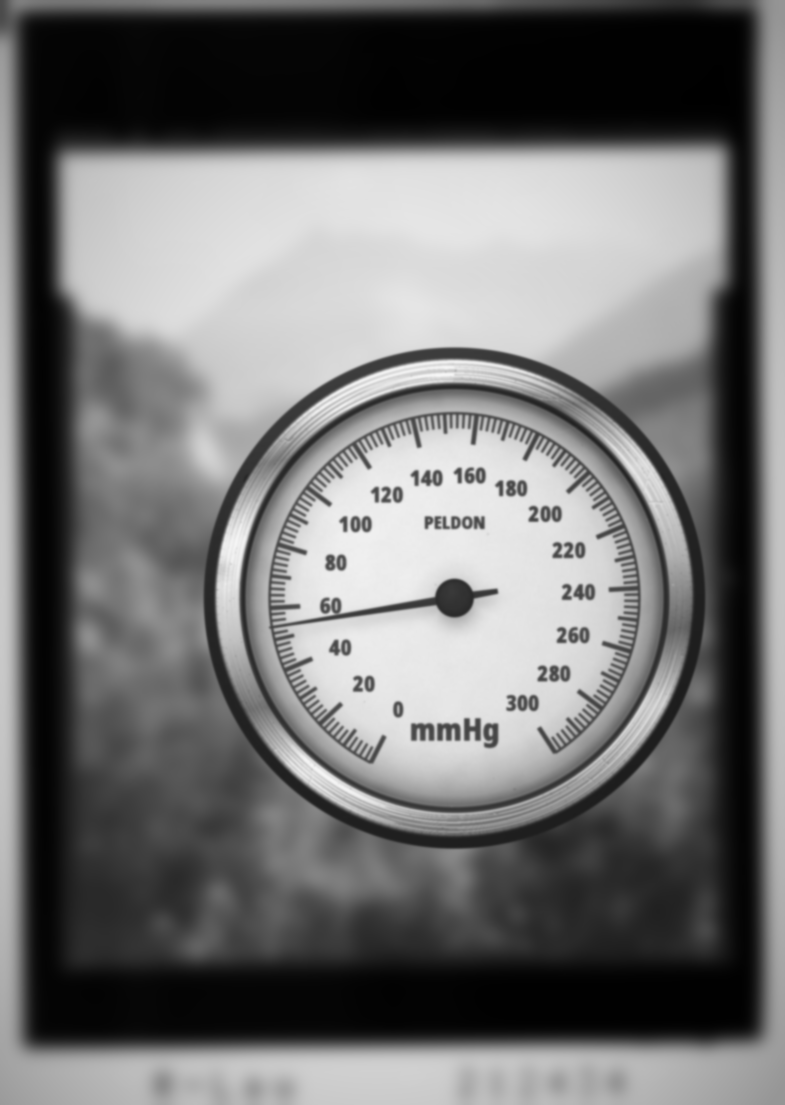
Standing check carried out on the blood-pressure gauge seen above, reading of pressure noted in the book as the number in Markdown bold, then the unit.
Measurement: **54** mmHg
